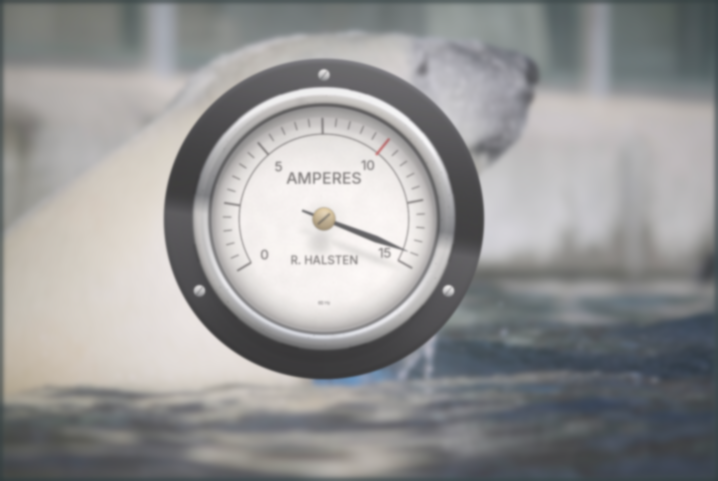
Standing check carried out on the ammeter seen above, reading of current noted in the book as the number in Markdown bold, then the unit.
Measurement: **14.5** A
